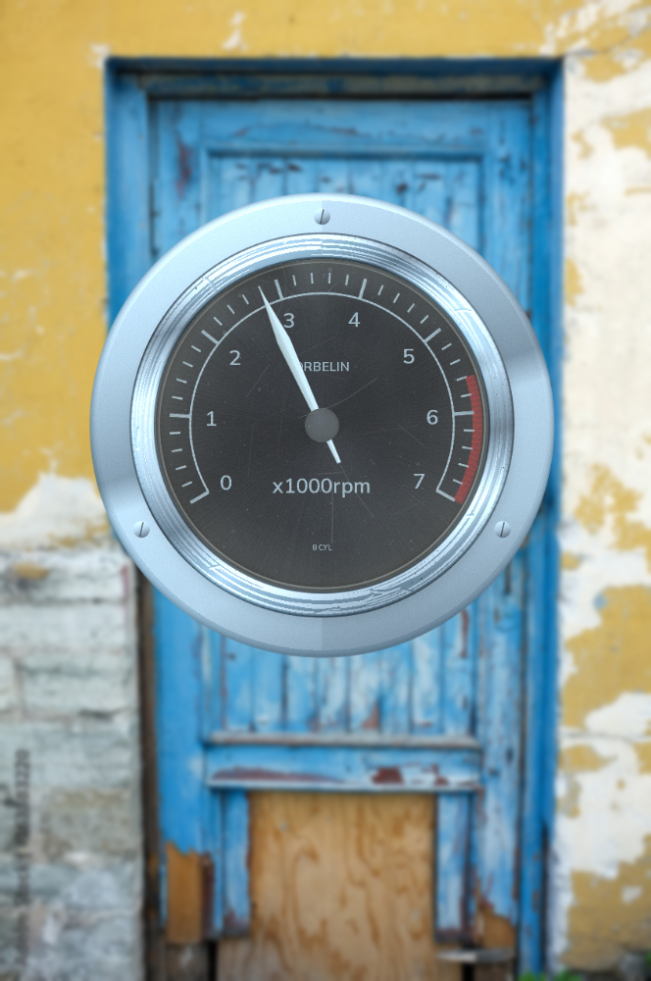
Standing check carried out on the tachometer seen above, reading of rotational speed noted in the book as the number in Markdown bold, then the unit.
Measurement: **2800** rpm
